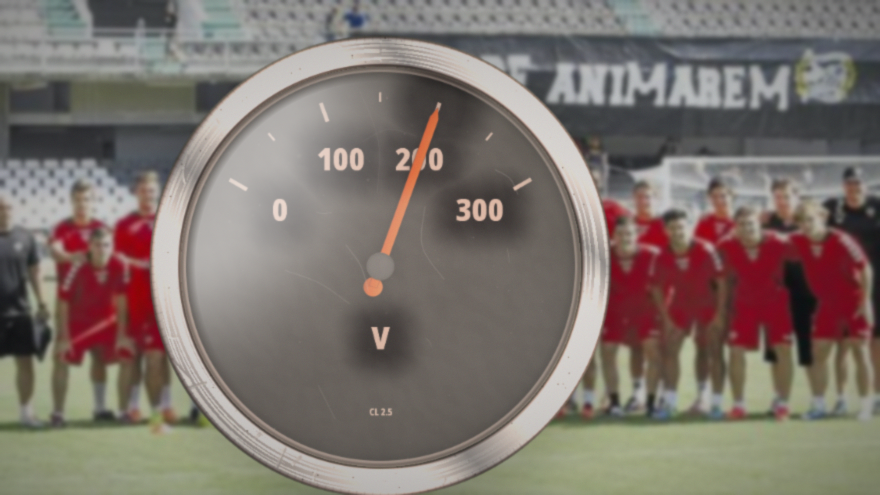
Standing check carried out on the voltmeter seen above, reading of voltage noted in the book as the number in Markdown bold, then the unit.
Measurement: **200** V
